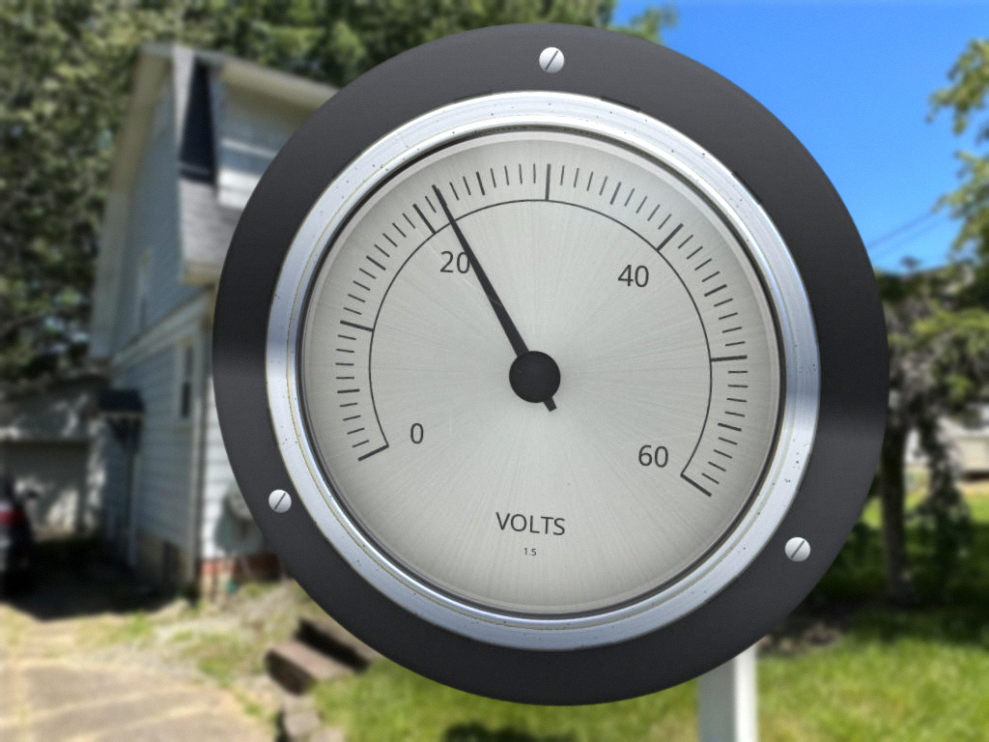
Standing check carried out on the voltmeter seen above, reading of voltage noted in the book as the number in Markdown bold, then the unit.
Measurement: **22** V
